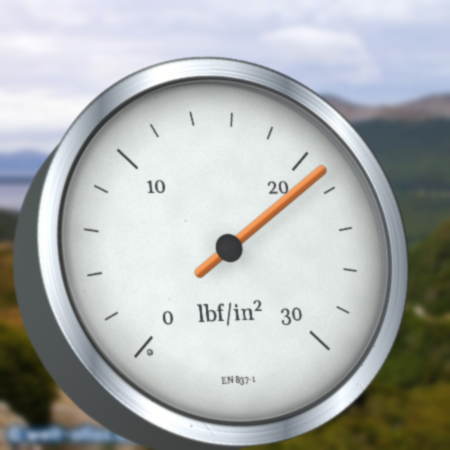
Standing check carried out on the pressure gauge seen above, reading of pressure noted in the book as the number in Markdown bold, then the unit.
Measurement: **21** psi
